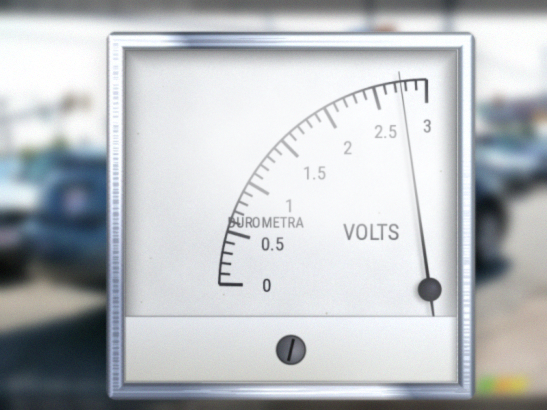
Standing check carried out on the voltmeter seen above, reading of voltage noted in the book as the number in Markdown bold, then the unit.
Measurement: **2.75** V
